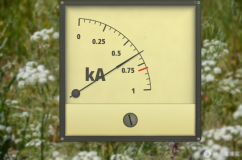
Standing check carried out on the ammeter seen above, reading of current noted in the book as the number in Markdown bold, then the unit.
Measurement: **0.65** kA
